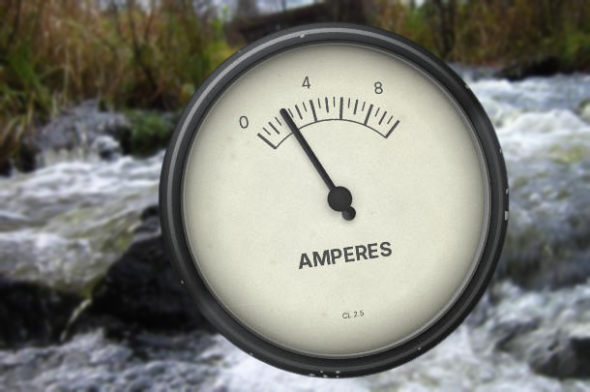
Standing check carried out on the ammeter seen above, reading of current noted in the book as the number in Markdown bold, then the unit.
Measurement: **2** A
